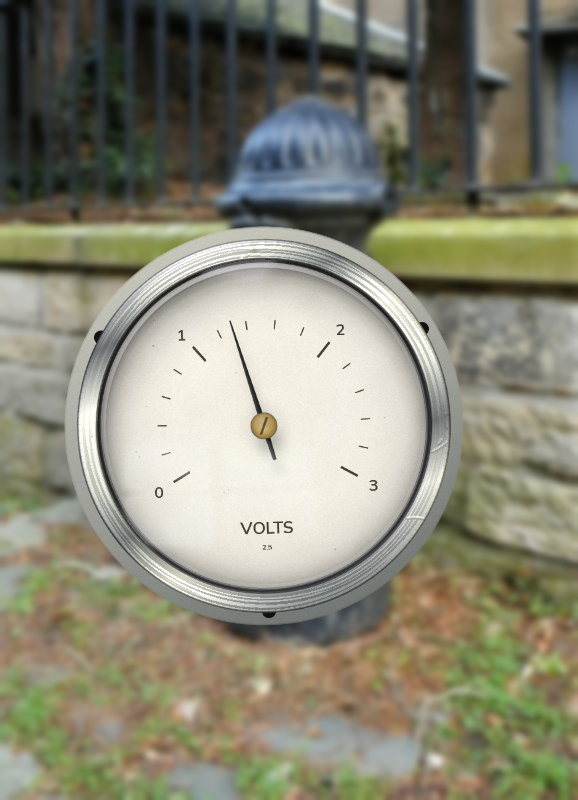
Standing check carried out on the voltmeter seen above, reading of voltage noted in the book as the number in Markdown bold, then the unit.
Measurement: **1.3** V
